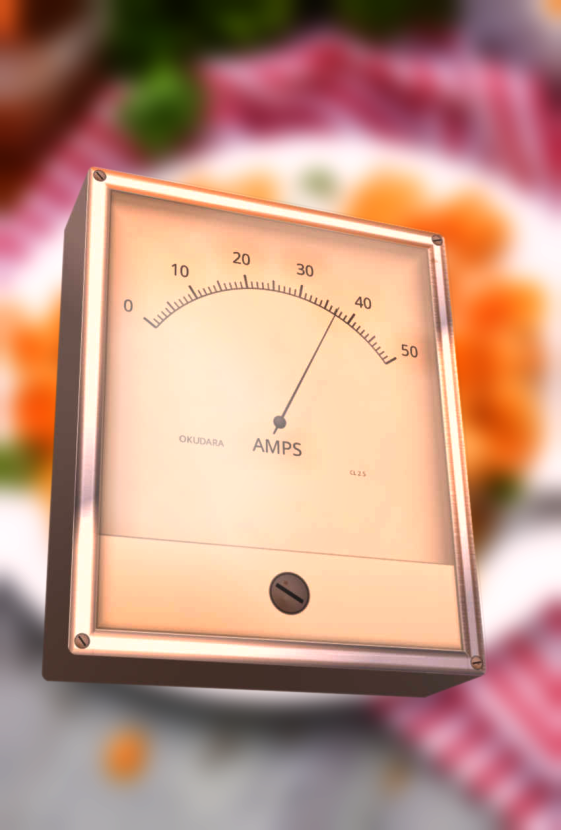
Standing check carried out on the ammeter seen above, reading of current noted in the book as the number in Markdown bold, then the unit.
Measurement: **37** A
